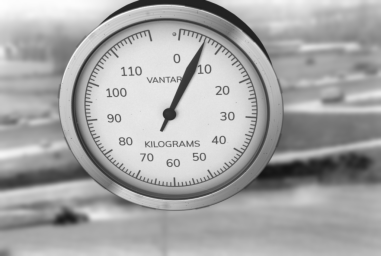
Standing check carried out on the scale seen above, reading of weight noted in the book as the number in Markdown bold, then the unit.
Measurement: **6** kg
